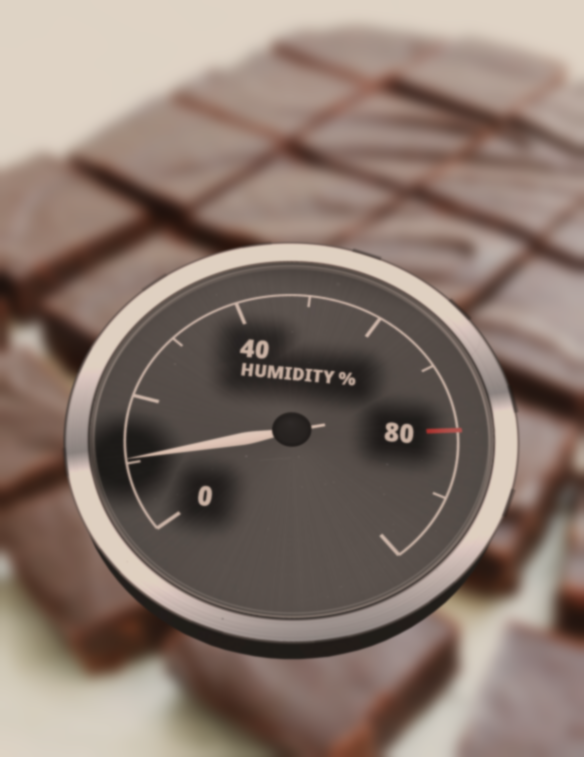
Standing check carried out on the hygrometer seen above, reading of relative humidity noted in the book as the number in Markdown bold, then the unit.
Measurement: **10** %
